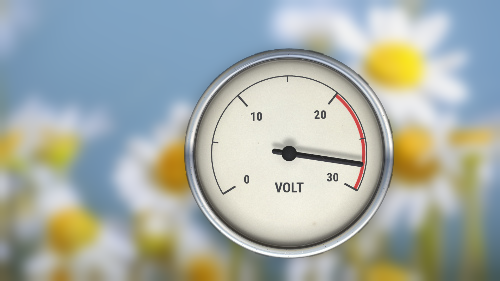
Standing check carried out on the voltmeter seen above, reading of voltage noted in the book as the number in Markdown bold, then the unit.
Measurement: **27.5** V
